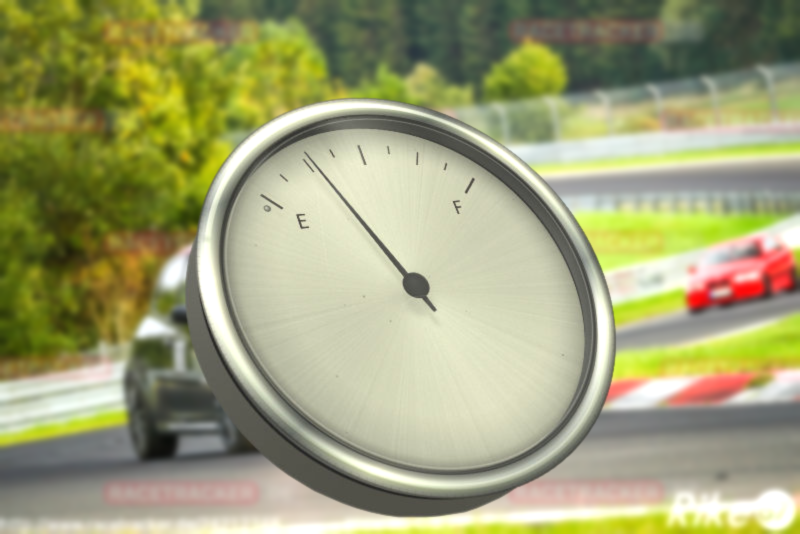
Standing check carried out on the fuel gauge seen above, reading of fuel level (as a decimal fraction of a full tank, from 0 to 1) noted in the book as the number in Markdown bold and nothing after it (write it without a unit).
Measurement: **0.25**
